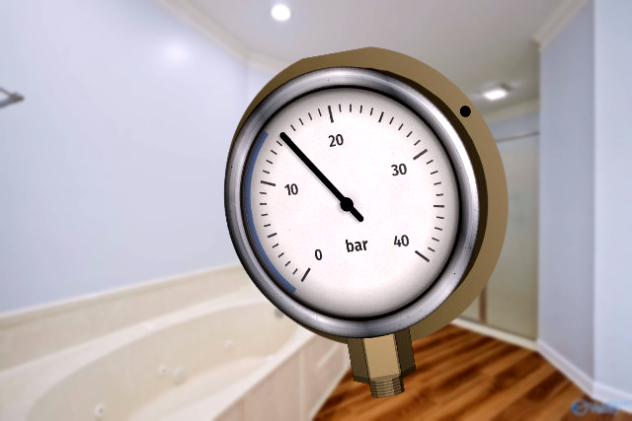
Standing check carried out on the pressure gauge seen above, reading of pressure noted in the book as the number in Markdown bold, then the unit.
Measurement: **15** bar
